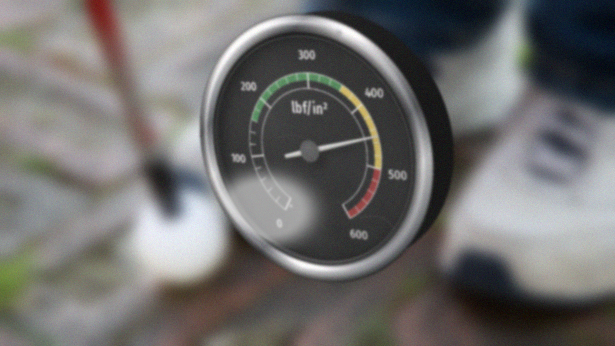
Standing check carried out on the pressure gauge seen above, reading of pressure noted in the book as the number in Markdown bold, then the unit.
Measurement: **450** psi
